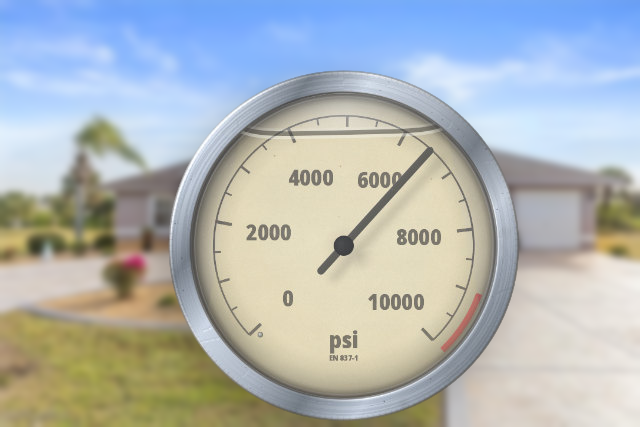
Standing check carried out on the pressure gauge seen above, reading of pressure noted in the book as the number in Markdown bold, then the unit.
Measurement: **6500** psi
